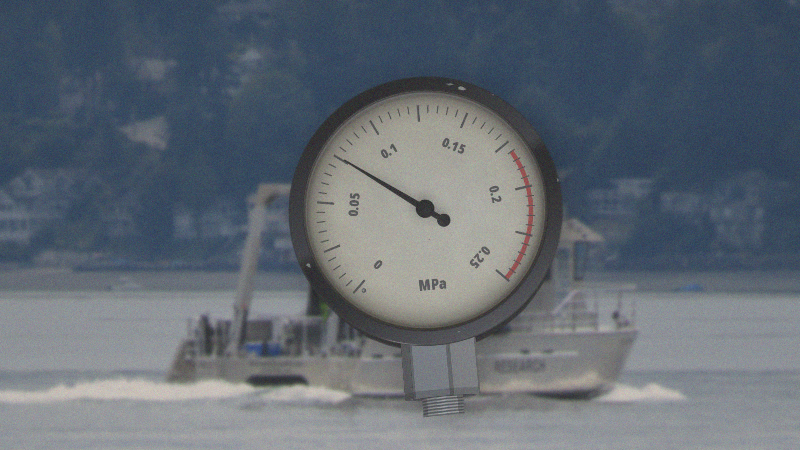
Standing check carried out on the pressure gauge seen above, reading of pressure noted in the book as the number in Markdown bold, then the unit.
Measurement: **0.075** MPa
